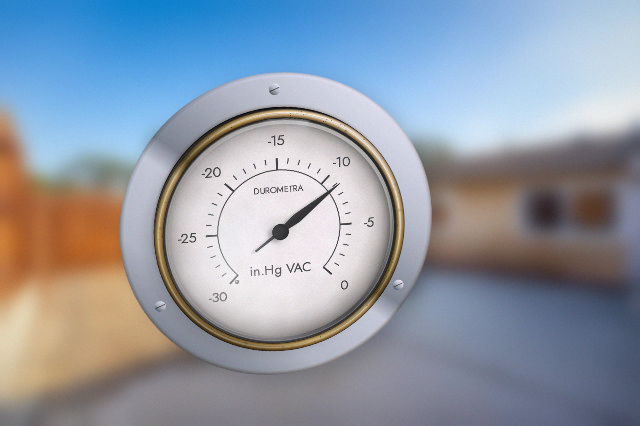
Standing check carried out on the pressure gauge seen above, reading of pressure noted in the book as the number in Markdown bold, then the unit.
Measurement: **-9** inHg
